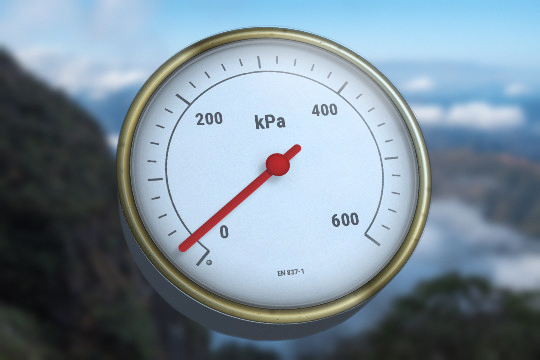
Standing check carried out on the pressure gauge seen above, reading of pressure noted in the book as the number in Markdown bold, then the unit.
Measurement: **20** kPa
